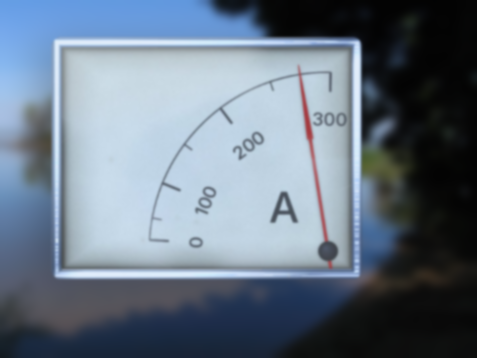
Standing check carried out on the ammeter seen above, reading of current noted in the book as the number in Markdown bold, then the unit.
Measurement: **275** A
